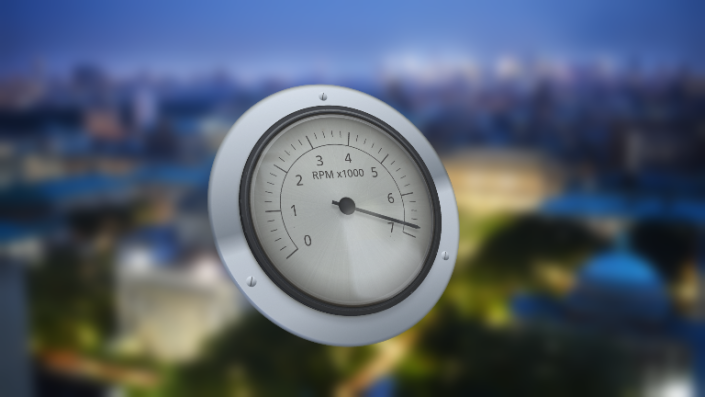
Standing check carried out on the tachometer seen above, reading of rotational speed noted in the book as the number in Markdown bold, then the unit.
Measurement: **6800** rpm
